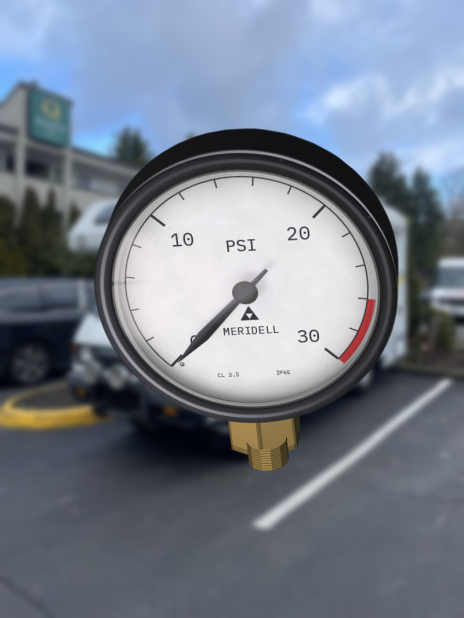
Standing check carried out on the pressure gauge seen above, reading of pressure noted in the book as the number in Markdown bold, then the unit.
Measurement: **0** psi
